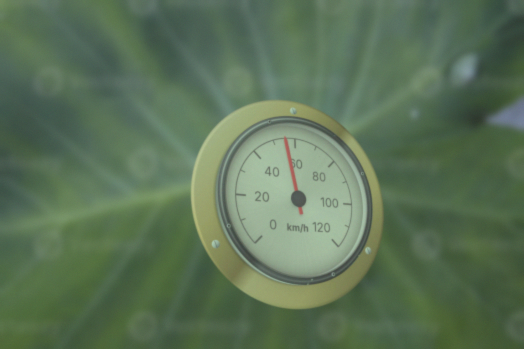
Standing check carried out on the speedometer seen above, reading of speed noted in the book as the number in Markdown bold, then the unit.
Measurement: **55** km/h
